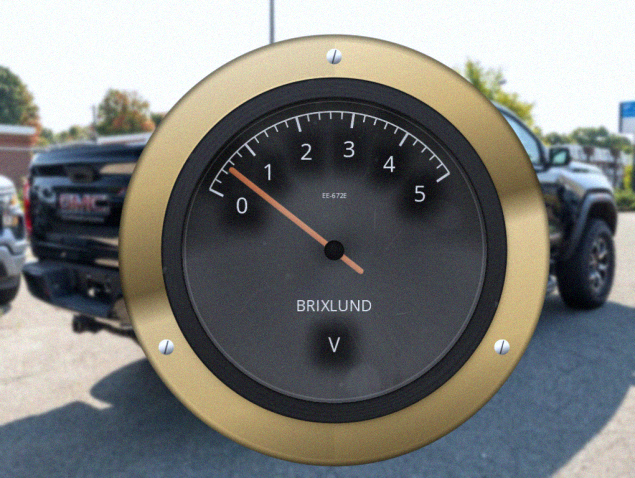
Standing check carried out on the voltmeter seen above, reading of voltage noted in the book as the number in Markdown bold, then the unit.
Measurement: **0.5** V
